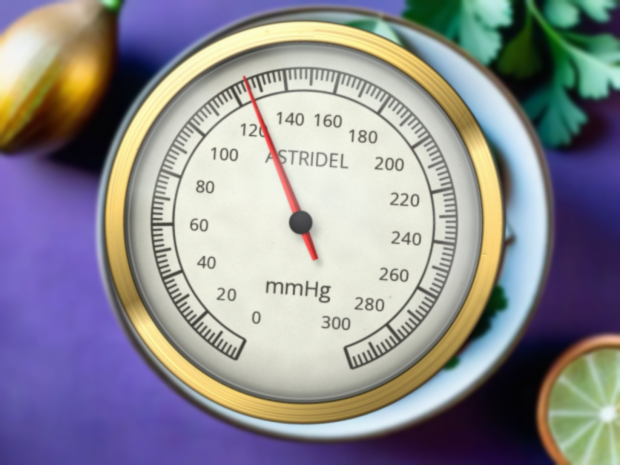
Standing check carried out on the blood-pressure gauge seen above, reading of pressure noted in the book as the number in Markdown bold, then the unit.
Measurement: **126** mmHg
